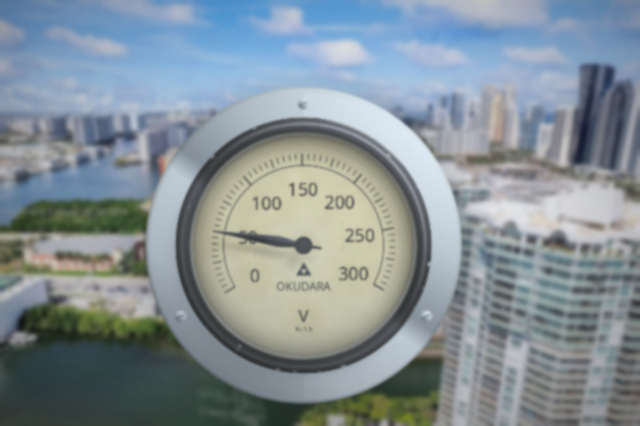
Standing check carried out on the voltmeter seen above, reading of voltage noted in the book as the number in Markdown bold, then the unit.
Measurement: **50** V
